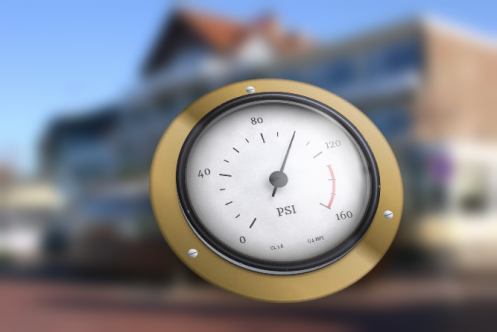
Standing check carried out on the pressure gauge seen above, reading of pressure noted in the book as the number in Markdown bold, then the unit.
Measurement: **100** psi
